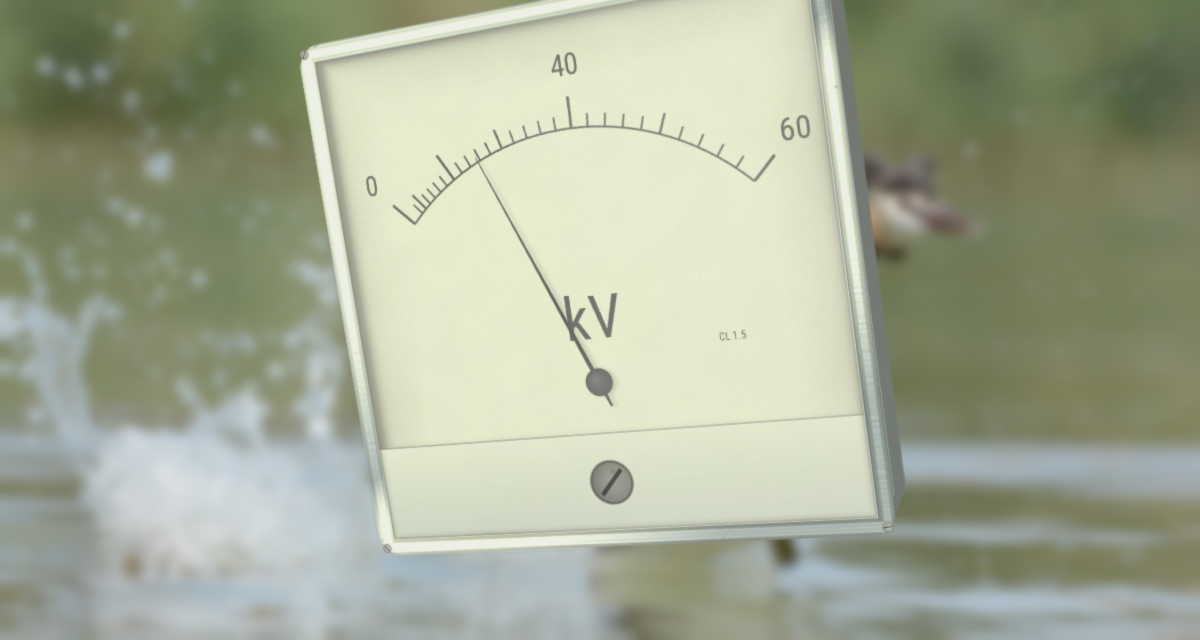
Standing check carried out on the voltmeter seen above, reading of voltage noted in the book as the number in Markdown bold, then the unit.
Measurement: **26** kV
